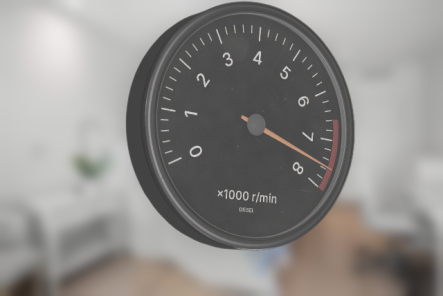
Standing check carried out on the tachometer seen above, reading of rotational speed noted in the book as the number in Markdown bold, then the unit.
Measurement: **7600** rpm
